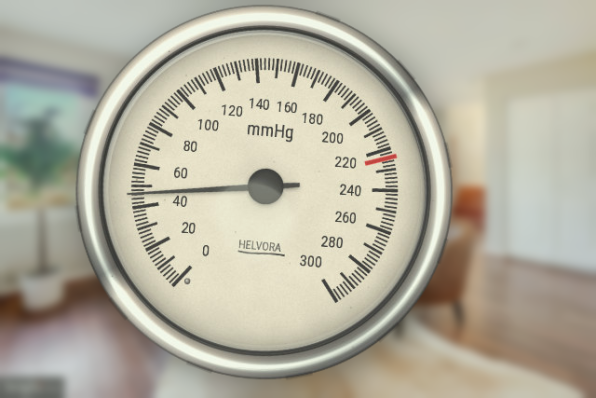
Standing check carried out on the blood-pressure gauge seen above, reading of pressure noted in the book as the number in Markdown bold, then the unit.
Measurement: **46** mmHg
